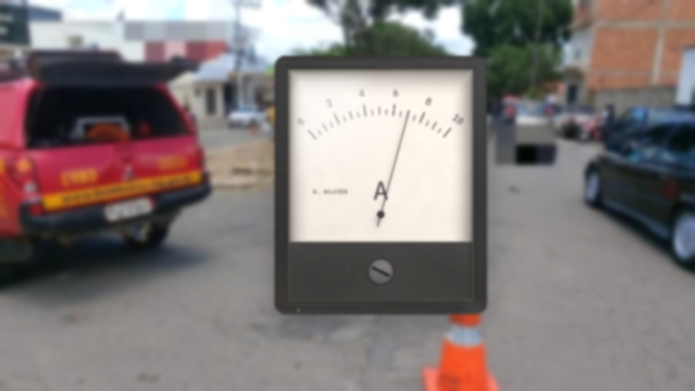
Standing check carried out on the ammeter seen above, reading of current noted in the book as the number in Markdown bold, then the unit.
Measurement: **7** A
